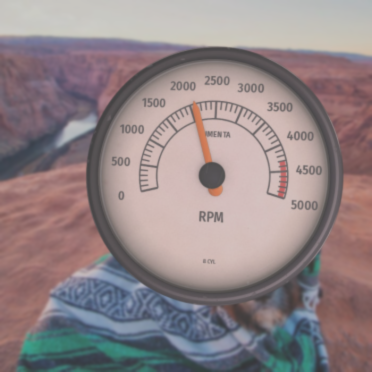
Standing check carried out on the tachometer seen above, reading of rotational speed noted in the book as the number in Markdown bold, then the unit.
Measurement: **2100** rpm
